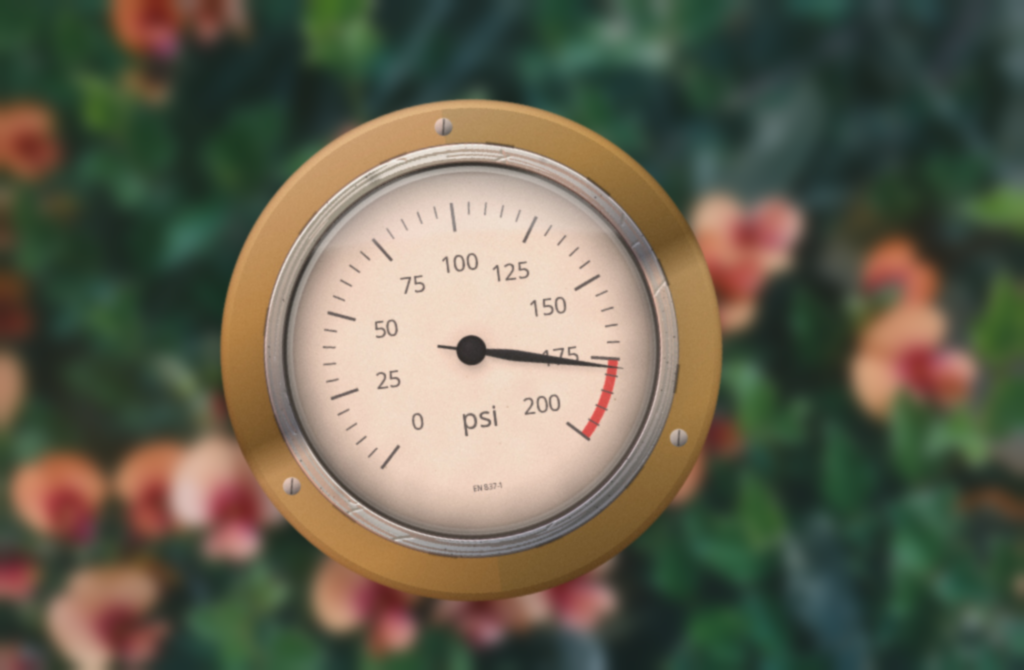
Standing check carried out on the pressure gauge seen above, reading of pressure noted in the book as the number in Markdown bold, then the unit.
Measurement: **177.5** psi
